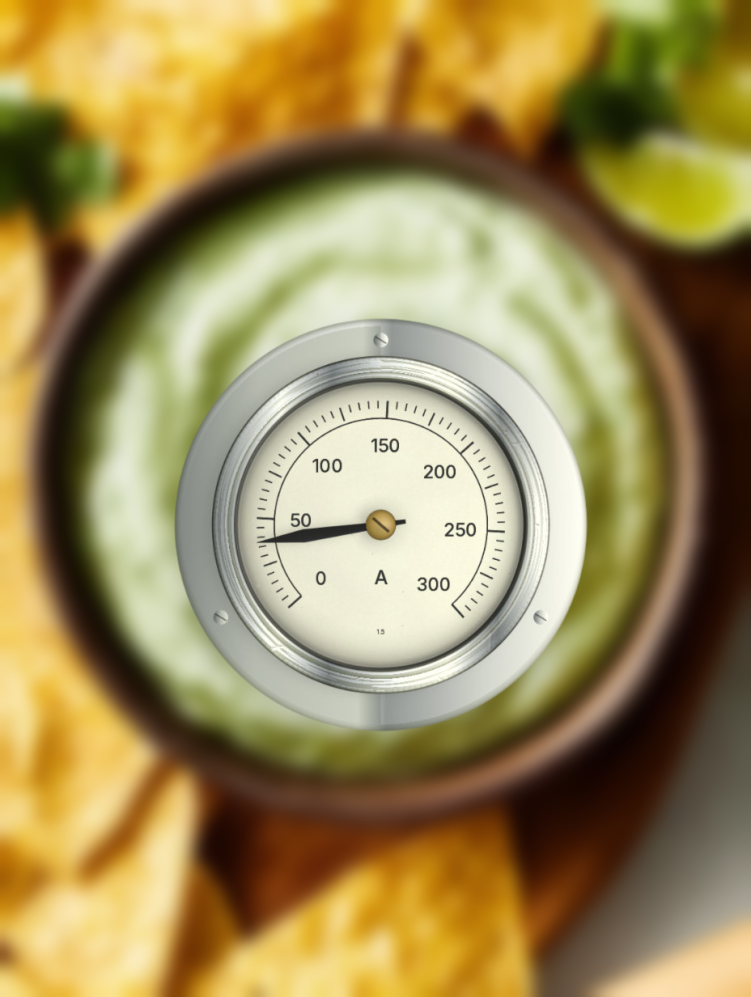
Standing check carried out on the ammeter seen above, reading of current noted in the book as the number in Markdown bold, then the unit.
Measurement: **37.5** A
